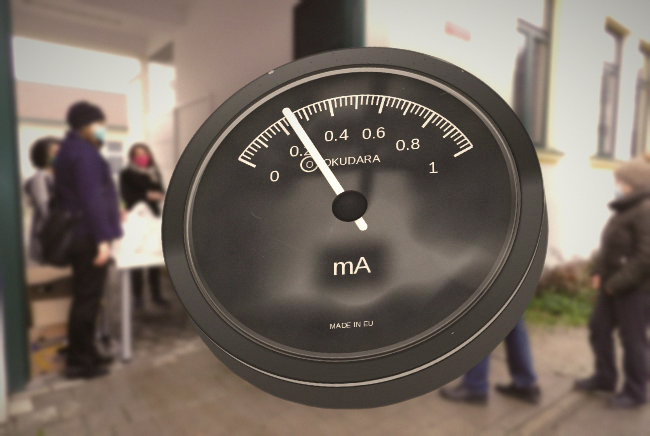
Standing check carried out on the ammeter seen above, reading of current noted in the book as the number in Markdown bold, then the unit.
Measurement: **0.24** mA
